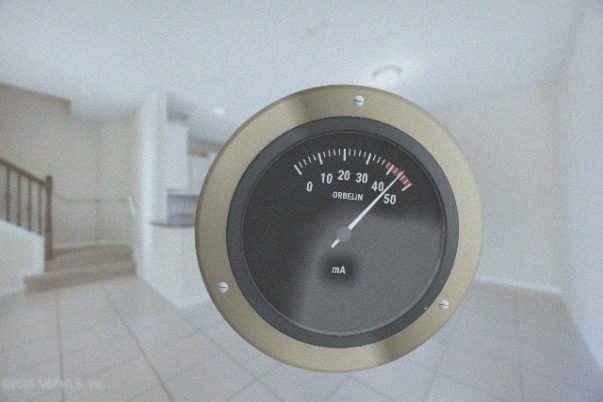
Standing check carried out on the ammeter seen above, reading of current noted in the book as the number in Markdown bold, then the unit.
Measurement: **44** mA
